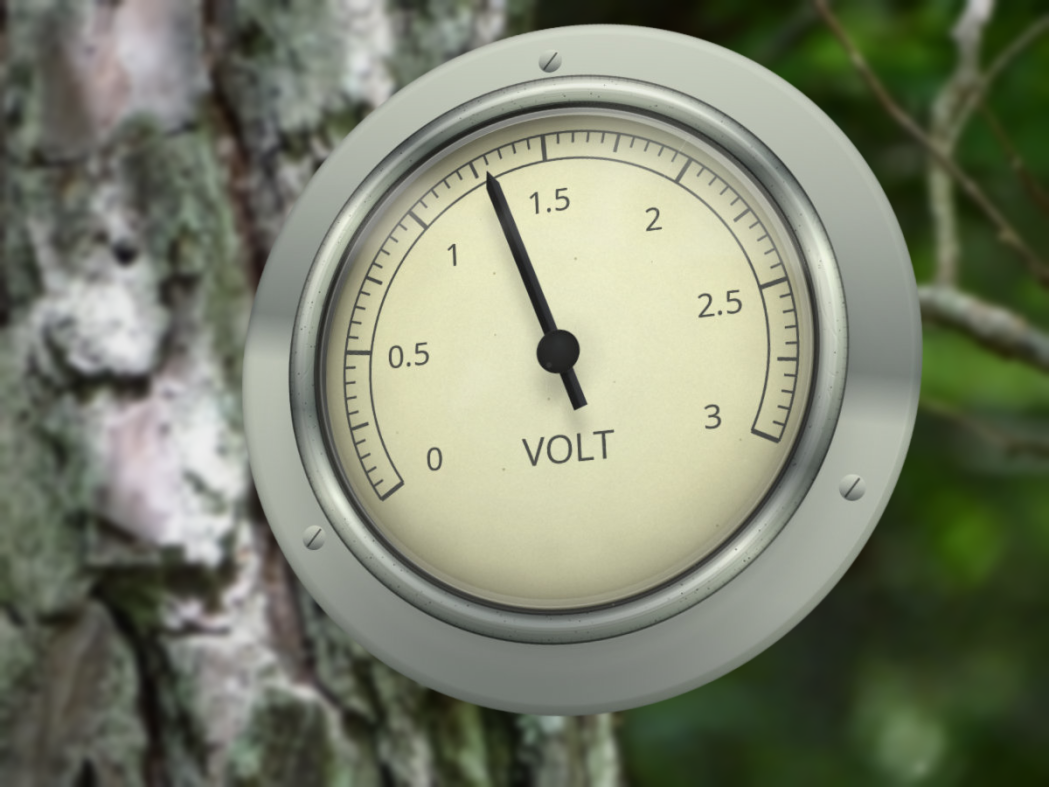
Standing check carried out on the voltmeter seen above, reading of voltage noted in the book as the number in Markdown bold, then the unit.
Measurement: **1.3** V
